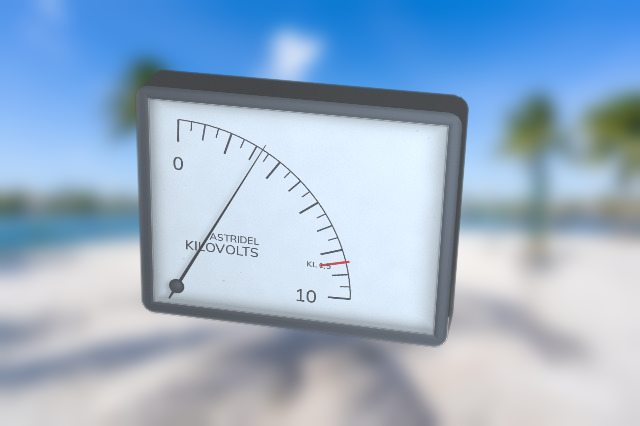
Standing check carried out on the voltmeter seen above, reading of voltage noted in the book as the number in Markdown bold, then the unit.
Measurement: **3.25** kV
